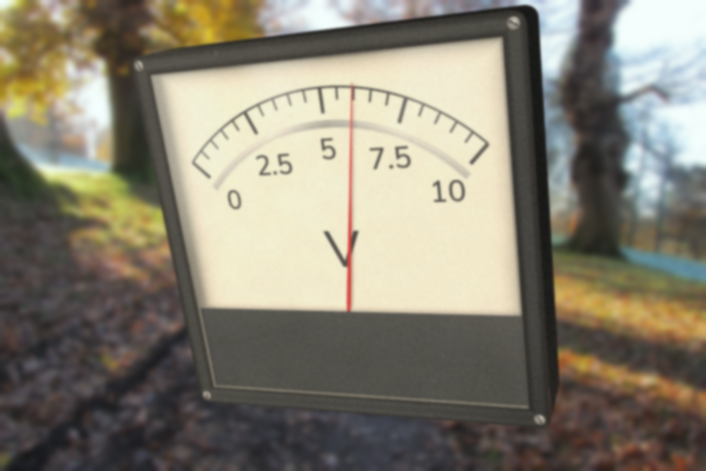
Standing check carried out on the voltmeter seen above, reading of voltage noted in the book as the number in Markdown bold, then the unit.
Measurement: **6** V
